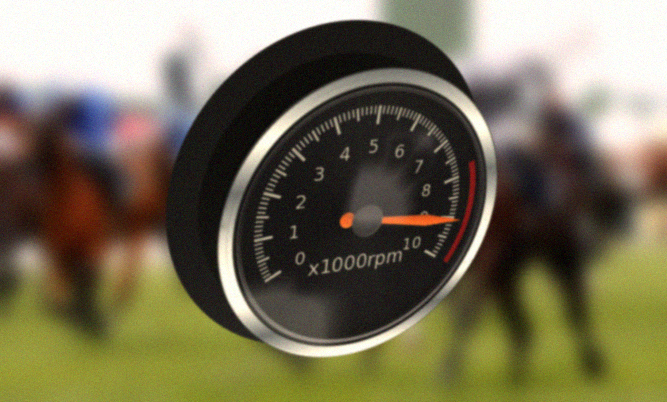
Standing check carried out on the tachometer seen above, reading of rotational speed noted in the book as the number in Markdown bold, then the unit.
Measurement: **9000** rpm
